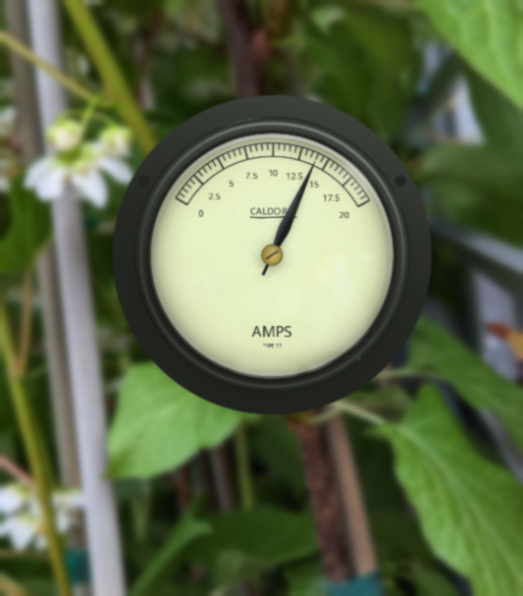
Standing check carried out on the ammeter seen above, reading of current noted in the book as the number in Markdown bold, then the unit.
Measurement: **14** A
